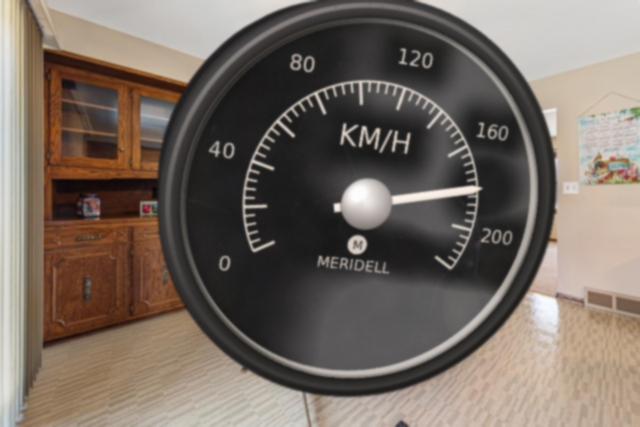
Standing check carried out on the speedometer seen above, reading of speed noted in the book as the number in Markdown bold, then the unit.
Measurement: **180** km/h
